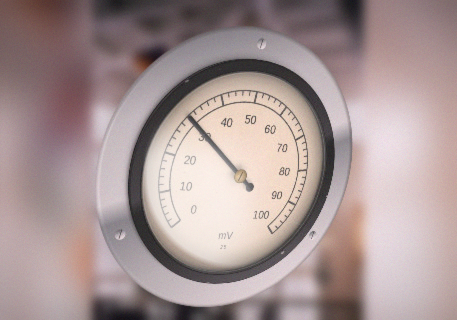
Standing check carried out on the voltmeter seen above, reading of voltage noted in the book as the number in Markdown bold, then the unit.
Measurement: **30** mV
